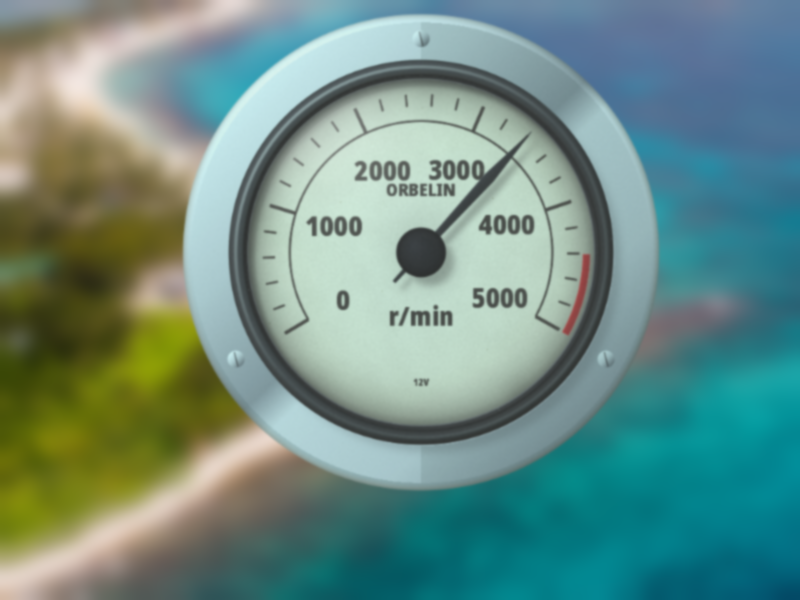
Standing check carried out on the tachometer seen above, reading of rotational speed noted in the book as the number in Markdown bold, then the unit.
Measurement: **3400** rpm
